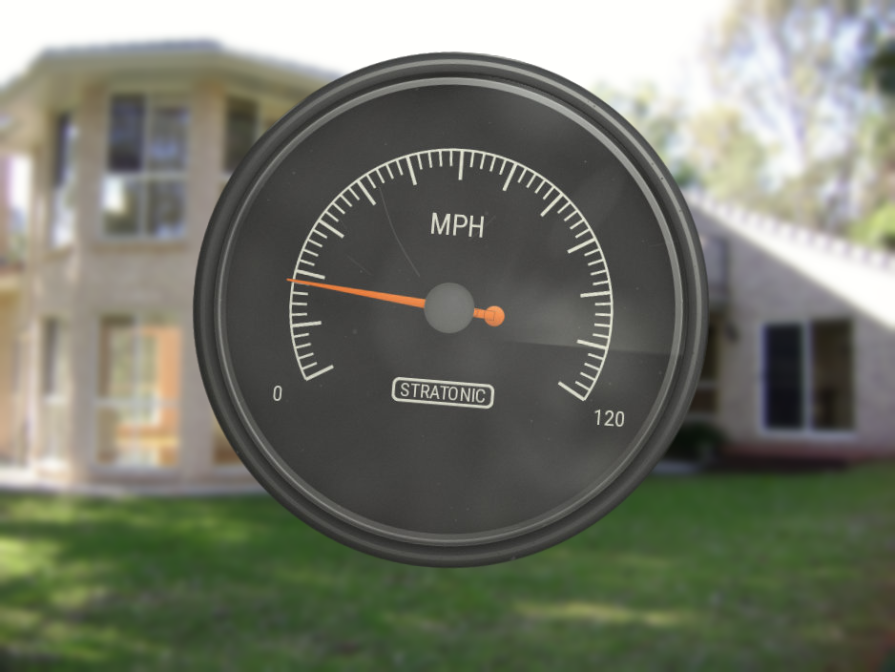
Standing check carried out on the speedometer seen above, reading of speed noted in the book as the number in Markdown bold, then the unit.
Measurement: **18** mph
